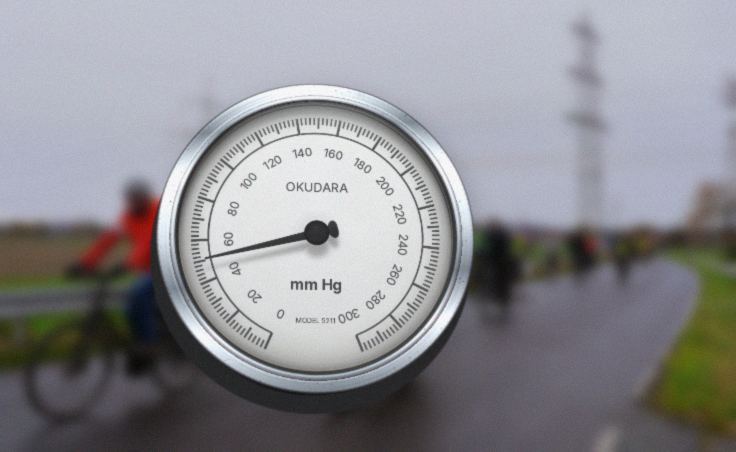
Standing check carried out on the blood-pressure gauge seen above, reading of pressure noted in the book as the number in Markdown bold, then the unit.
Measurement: **50** mmHg
